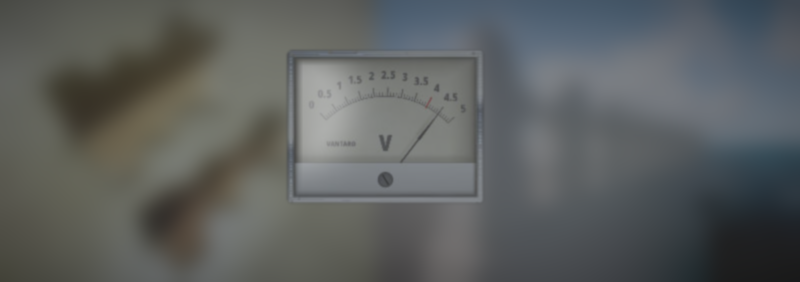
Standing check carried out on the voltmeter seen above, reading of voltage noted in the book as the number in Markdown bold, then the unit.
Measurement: **4.5** V
